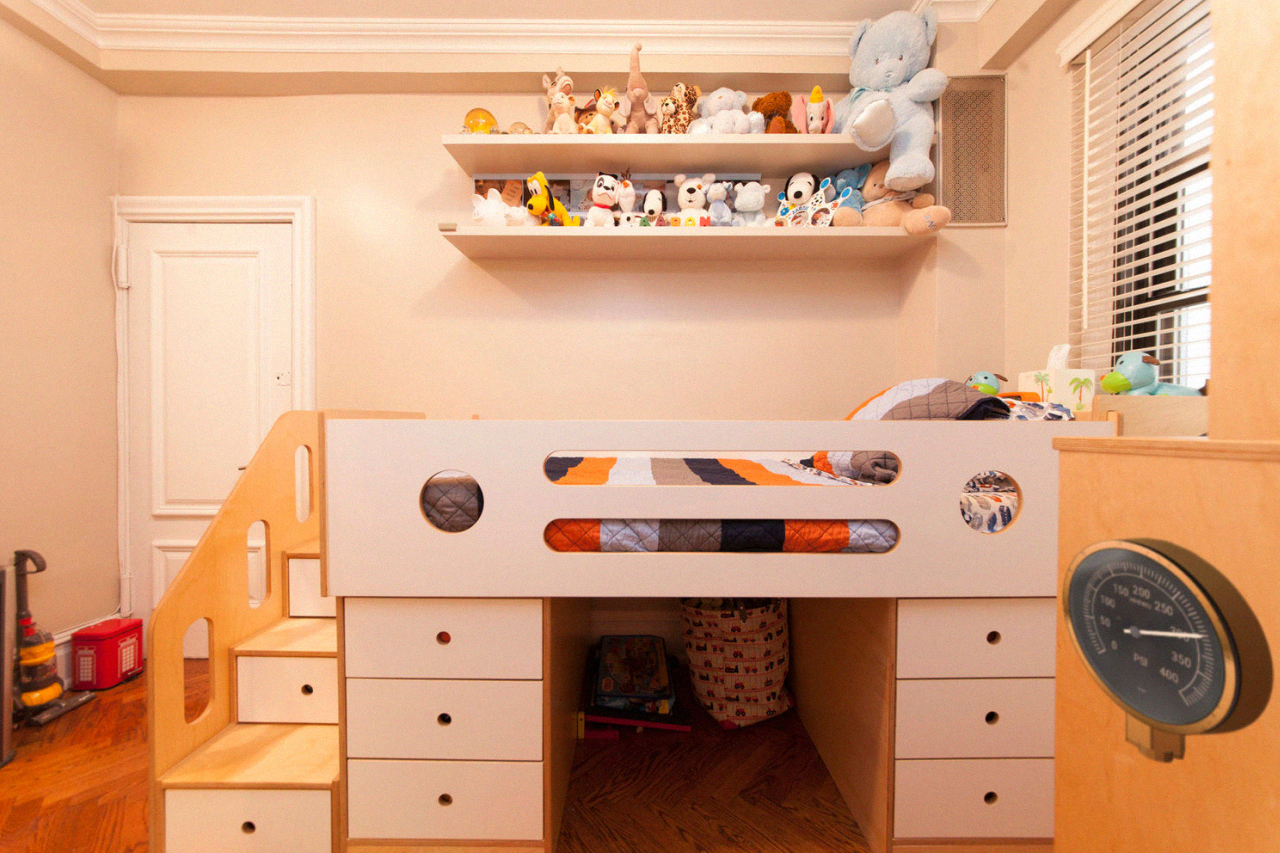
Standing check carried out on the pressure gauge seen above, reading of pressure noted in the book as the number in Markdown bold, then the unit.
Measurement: **300** psi
